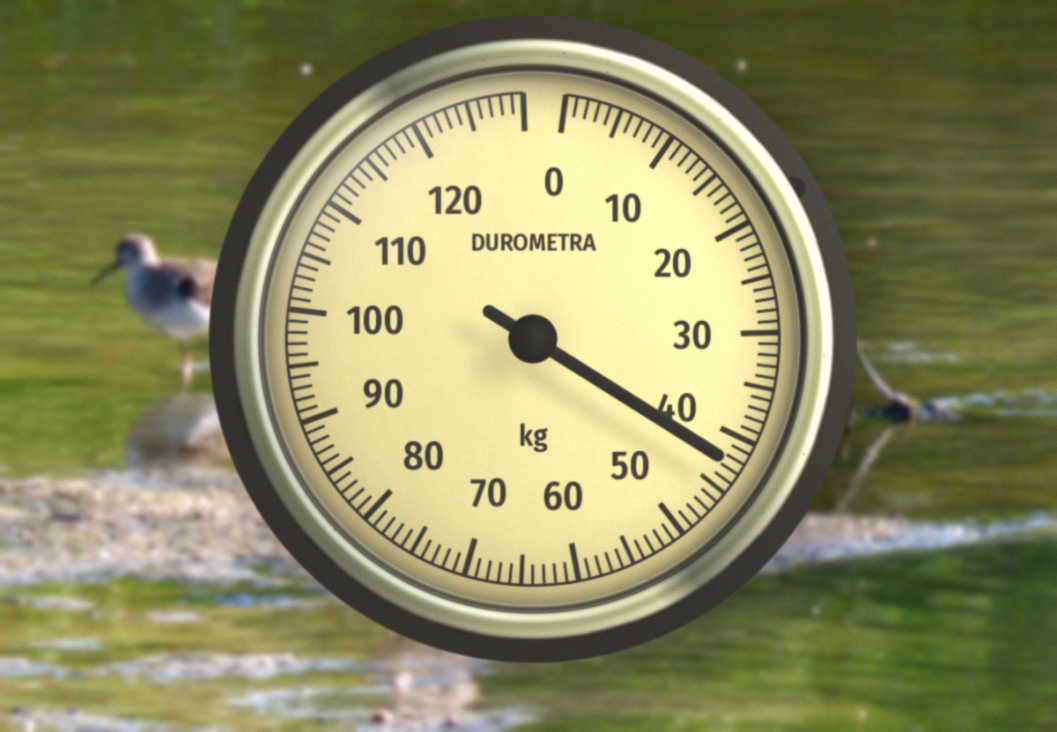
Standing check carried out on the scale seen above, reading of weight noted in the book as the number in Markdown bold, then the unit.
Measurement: **42.5** kg
